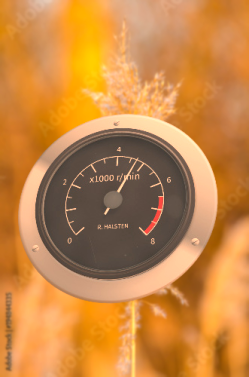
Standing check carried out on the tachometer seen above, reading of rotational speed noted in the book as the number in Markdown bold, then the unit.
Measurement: **4750** rpm
